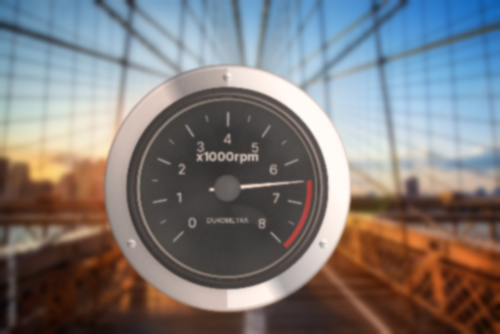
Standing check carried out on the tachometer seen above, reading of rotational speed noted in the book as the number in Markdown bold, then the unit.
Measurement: **6500** rpm
